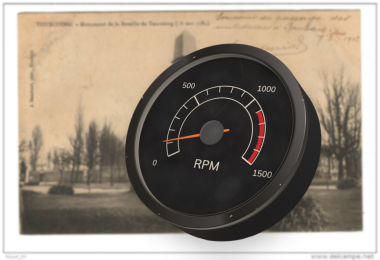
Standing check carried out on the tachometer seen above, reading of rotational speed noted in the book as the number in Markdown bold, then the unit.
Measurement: **100** rpm
